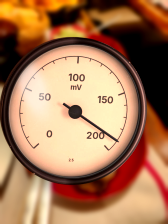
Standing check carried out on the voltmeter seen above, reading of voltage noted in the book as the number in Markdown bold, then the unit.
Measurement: **190** mV
